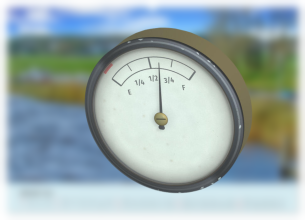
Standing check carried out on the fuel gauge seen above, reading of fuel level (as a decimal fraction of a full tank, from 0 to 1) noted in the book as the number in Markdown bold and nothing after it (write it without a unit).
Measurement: **0.625**
